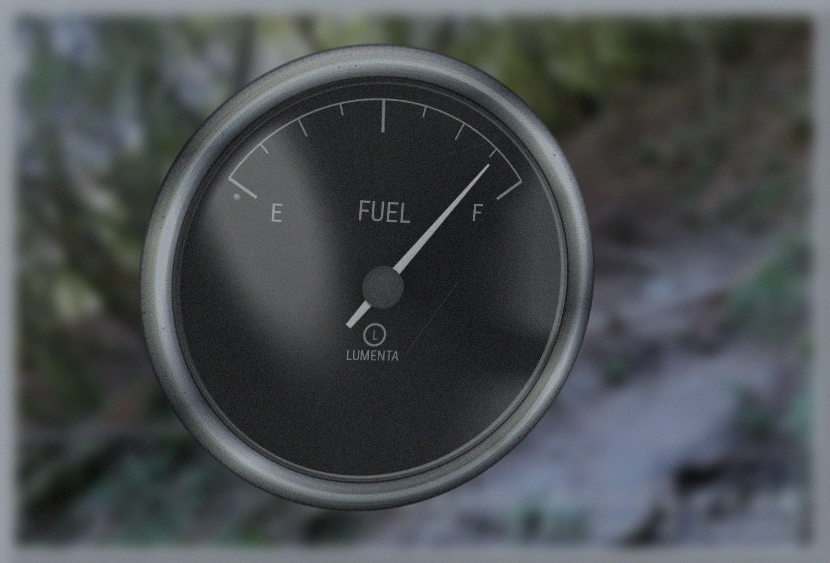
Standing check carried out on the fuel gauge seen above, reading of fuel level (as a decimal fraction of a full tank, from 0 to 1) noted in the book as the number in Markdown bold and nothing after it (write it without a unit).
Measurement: **0.875**
